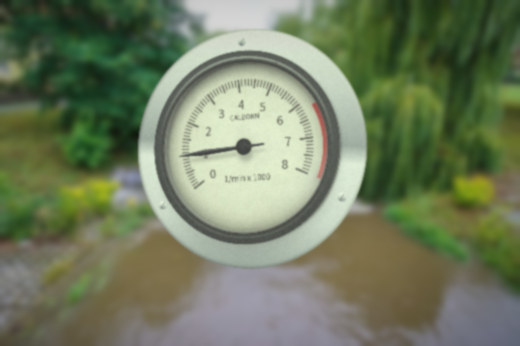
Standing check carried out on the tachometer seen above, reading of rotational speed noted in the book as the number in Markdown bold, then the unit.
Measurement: **1000** rpm
